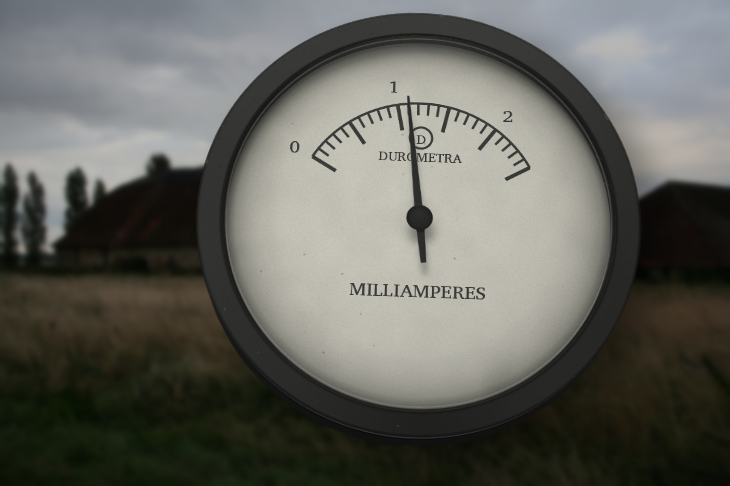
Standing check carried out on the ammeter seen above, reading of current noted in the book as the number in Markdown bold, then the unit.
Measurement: **1.1** mA
